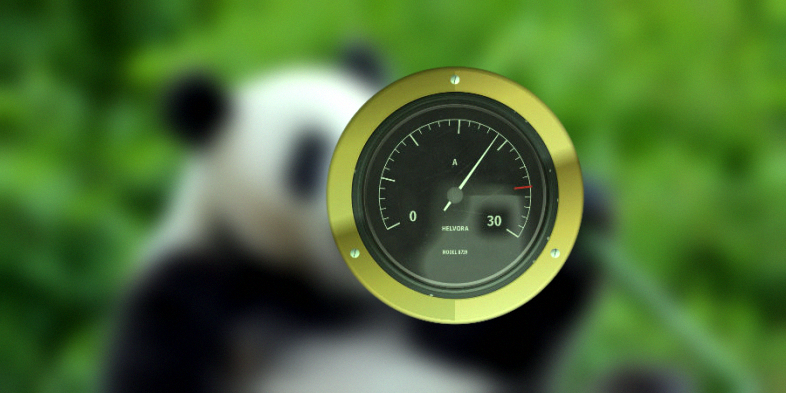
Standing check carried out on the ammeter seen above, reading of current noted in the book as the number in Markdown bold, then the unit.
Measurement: **19** A
